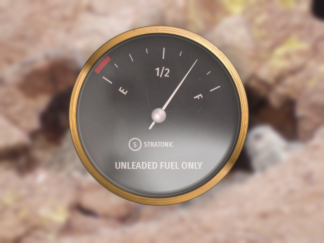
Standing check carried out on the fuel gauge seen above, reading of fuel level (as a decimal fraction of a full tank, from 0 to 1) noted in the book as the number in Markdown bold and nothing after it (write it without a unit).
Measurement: **0.75**
